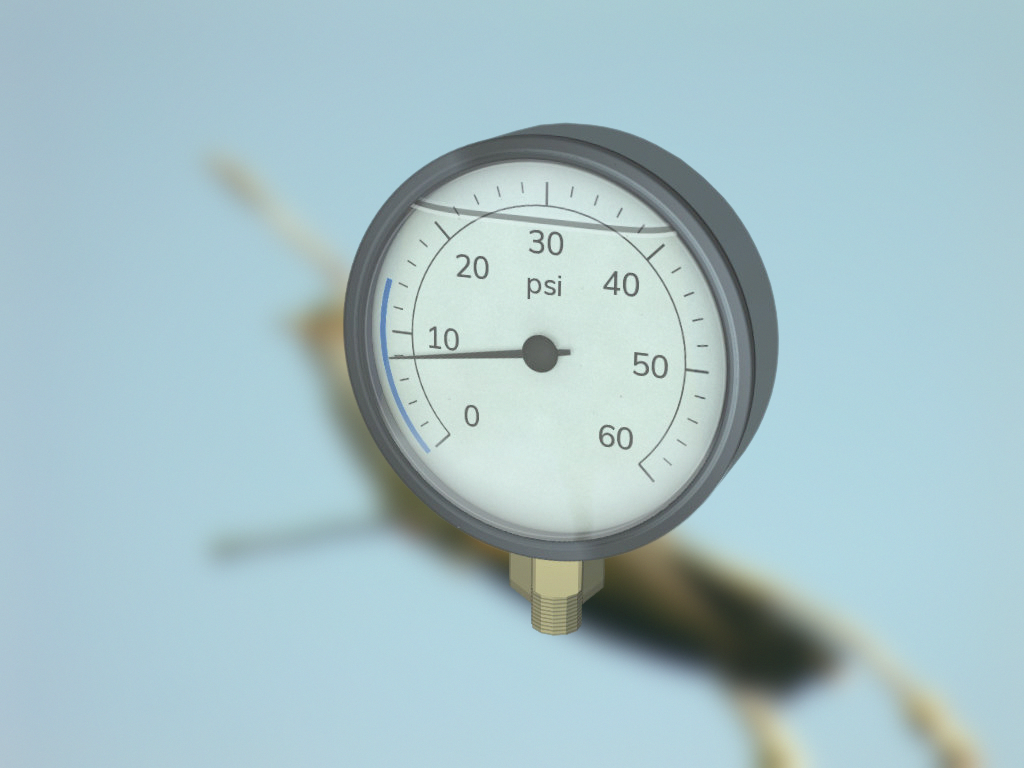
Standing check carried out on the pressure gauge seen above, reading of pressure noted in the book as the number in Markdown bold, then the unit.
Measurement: **8** psi
